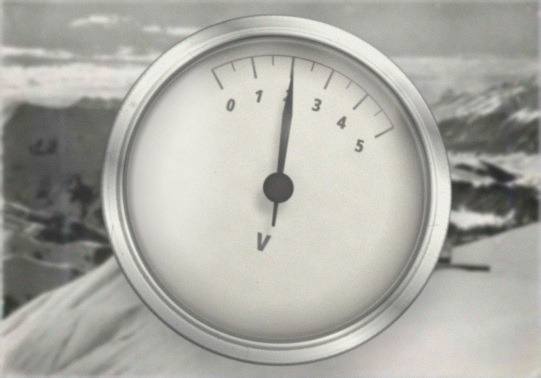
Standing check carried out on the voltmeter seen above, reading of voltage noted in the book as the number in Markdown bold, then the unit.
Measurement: **2** V
